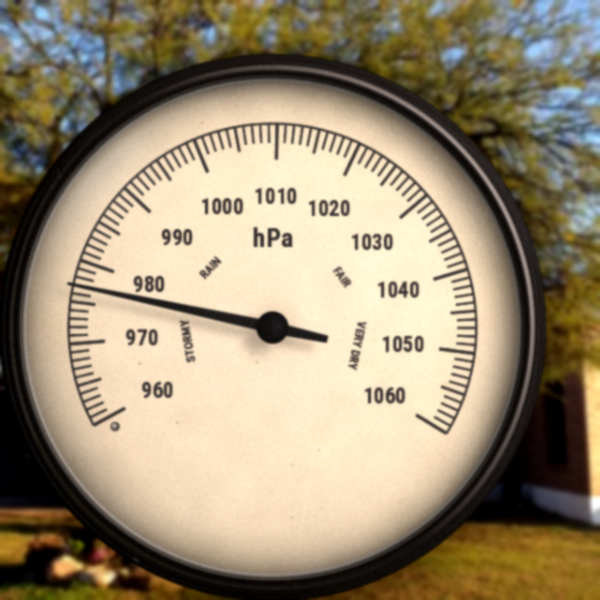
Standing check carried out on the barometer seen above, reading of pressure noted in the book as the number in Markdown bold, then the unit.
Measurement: **977** hPa
